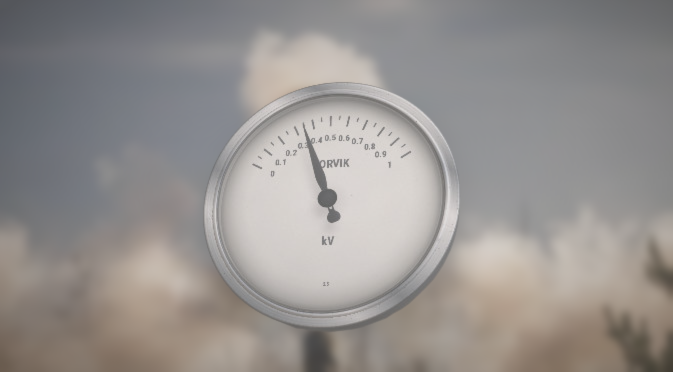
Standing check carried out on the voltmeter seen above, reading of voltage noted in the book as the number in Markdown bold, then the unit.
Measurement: **0.35** kV
